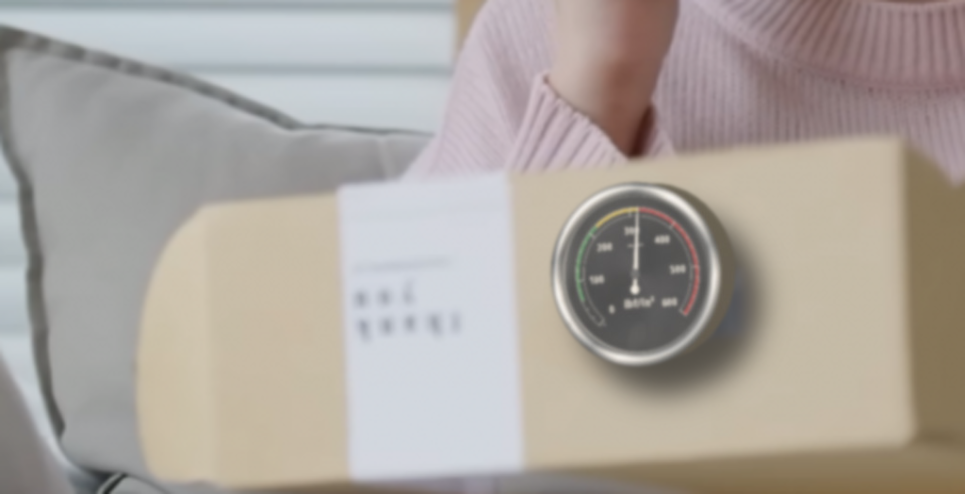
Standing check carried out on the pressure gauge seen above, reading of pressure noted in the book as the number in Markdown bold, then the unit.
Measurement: **320** psi
